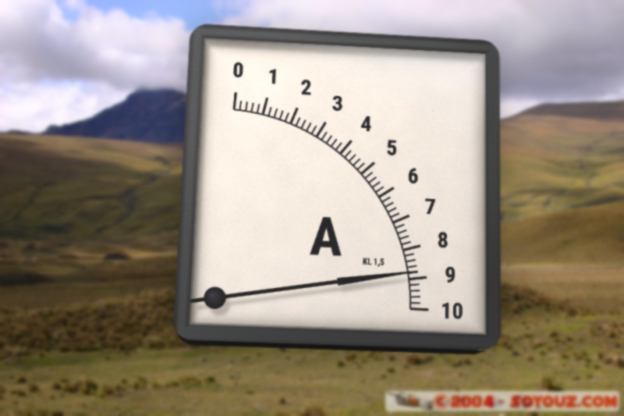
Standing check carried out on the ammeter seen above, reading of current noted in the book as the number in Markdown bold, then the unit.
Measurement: **8.8** A
